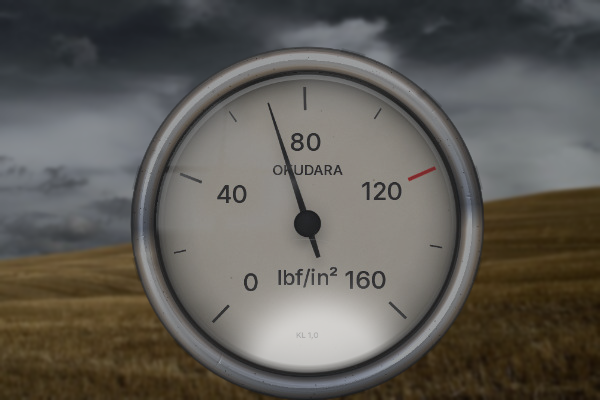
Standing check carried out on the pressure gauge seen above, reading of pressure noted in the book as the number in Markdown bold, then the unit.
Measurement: **70** psi
